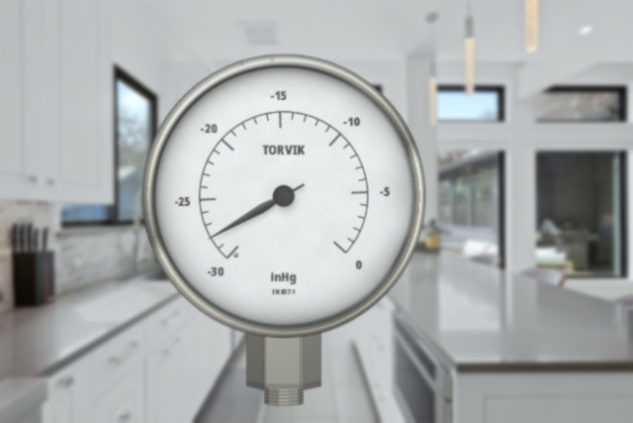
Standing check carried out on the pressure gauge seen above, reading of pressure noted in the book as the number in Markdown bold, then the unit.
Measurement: **-28** inHg
